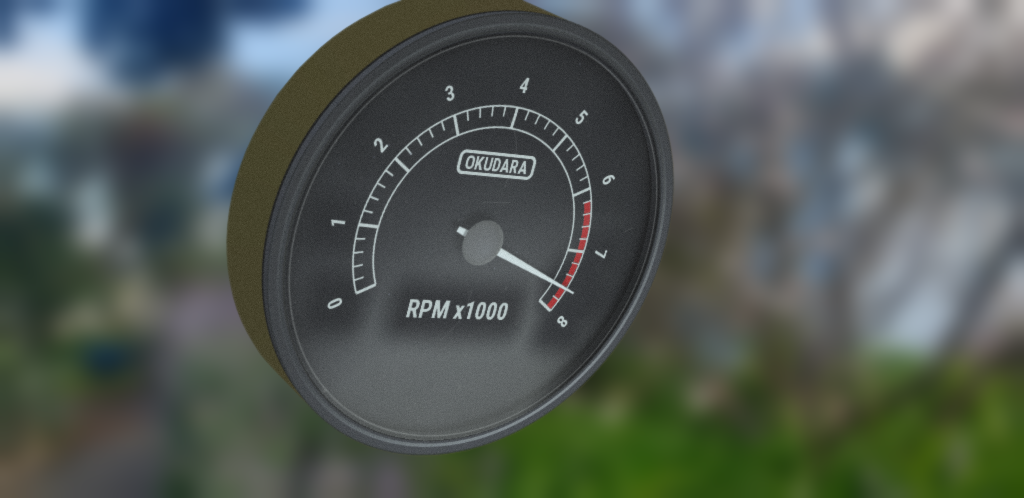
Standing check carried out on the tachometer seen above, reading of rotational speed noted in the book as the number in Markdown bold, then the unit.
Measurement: **7600** rpm
